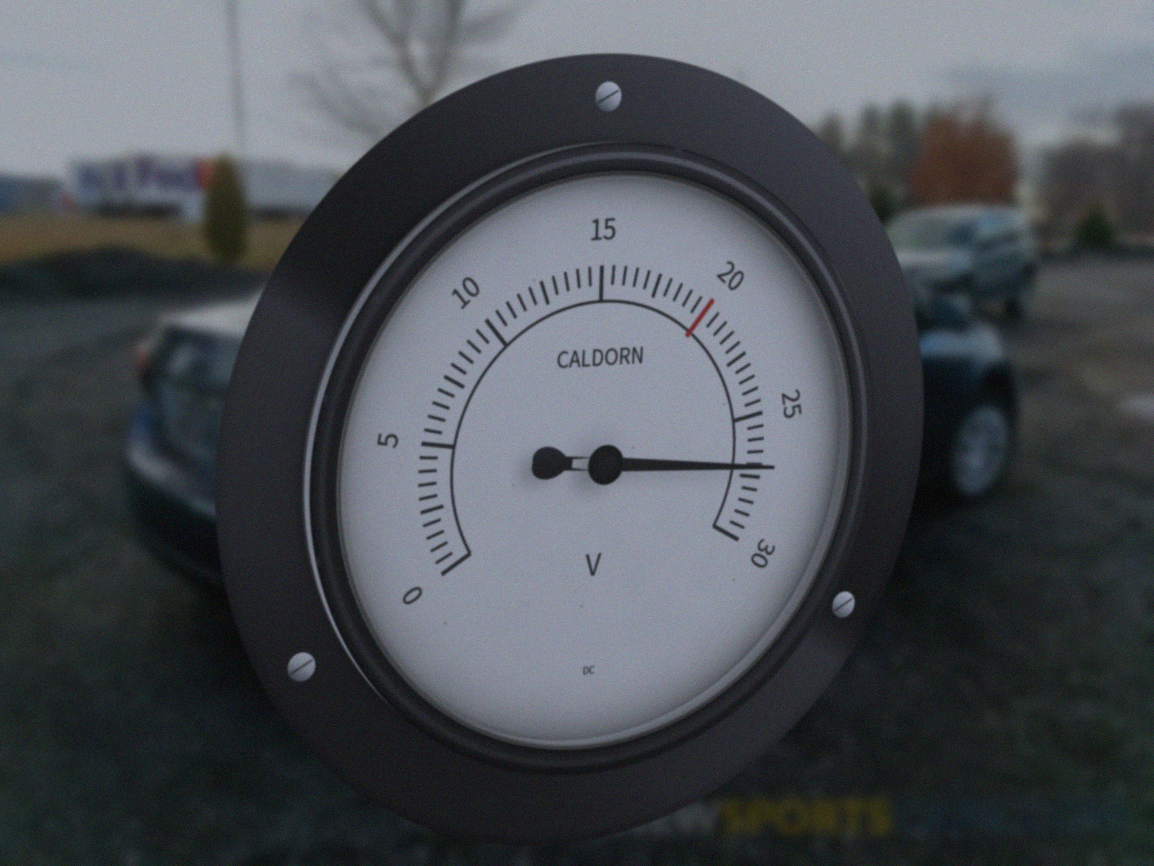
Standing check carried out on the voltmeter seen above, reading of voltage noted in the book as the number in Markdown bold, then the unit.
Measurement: **27** V
